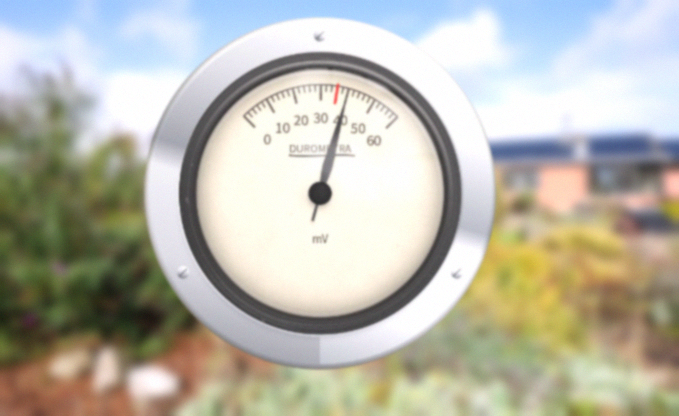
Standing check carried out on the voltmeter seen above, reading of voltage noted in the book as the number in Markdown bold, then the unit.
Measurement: **40** mV
